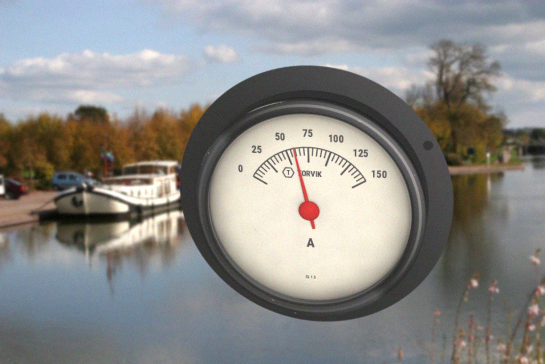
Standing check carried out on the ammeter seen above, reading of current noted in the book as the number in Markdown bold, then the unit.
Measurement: **60** A
